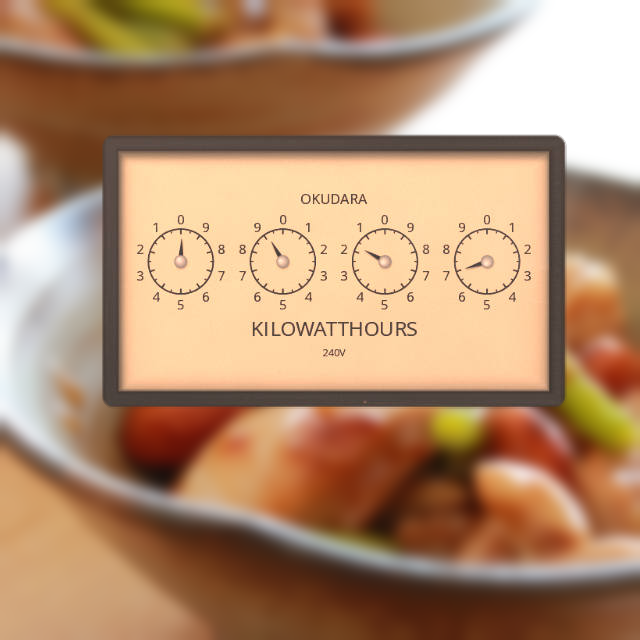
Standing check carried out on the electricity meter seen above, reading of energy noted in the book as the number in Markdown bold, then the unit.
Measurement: **9917** kWh
